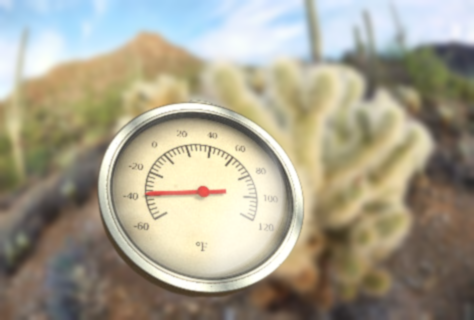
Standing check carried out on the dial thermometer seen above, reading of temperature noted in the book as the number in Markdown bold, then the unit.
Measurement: **-40** °F
